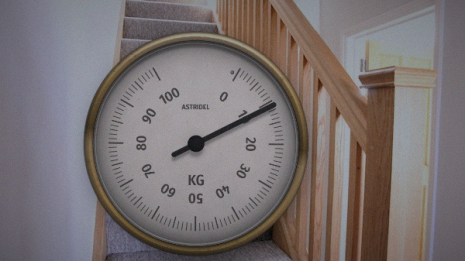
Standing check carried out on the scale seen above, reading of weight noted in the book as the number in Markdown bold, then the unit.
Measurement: **11** kg
